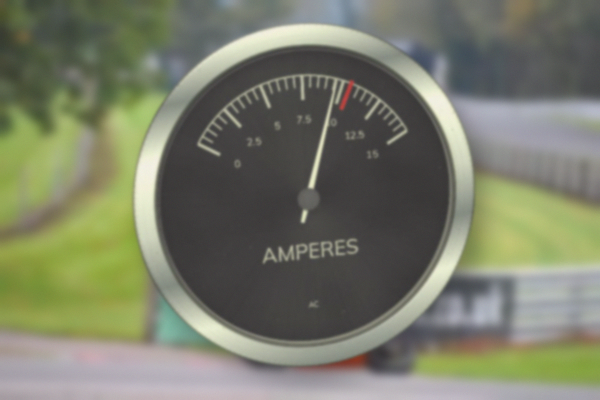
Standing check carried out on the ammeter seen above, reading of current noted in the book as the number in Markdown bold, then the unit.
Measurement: **9.5** A
